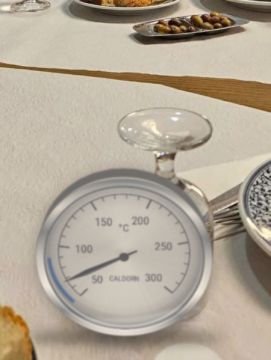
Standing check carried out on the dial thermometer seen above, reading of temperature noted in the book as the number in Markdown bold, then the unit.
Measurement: **70** °C
